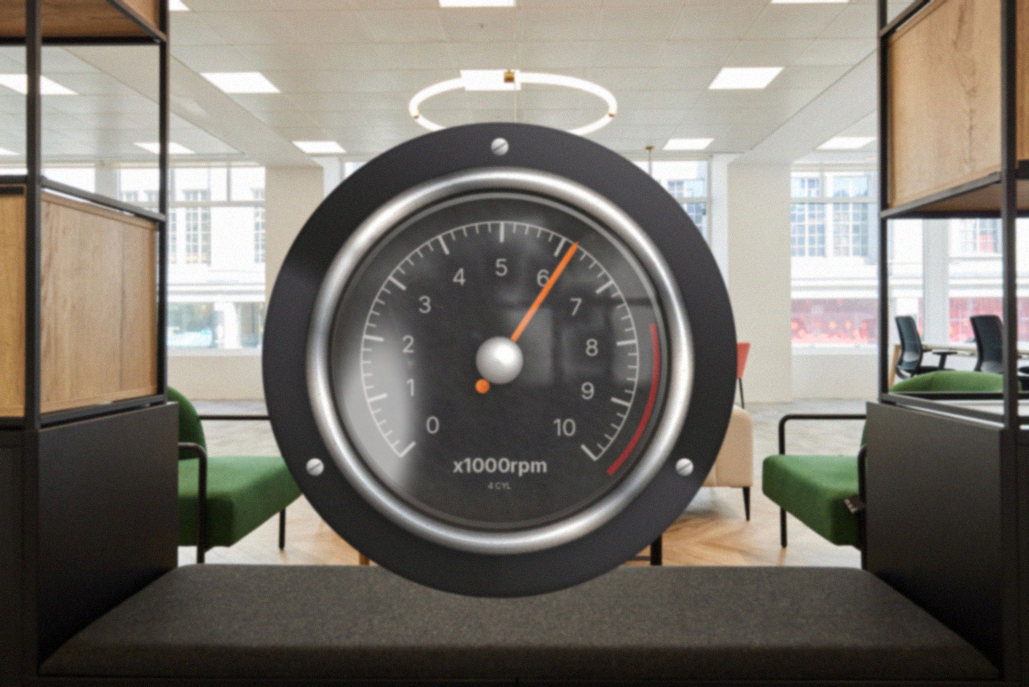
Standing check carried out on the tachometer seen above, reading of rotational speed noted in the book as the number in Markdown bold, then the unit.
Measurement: **6200** rpm
